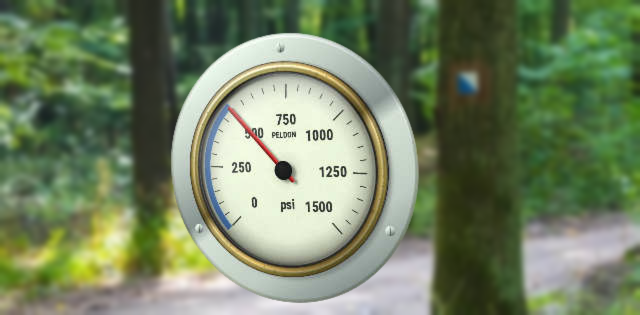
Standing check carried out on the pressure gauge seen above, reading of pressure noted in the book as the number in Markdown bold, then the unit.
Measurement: **500** psi
